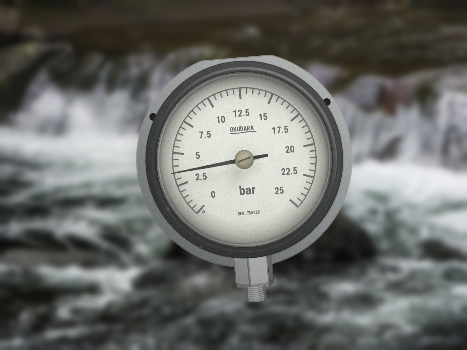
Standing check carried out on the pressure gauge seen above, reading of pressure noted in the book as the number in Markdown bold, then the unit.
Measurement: **3.5** bar
